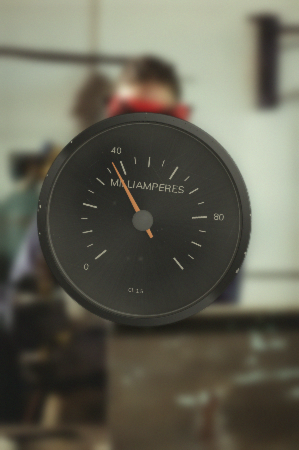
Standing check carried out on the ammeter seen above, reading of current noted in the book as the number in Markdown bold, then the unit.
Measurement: **37.5** mA
